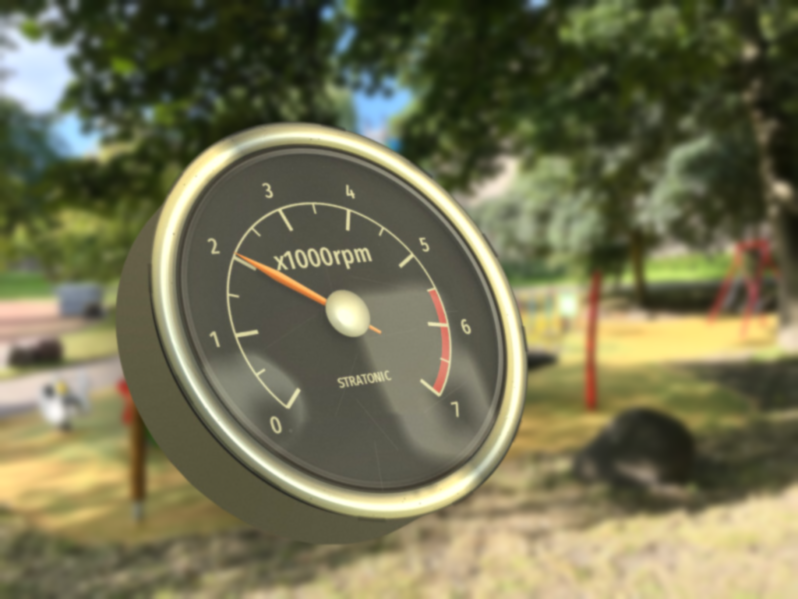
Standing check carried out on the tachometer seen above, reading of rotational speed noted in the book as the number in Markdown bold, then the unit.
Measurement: **2000** rpm
